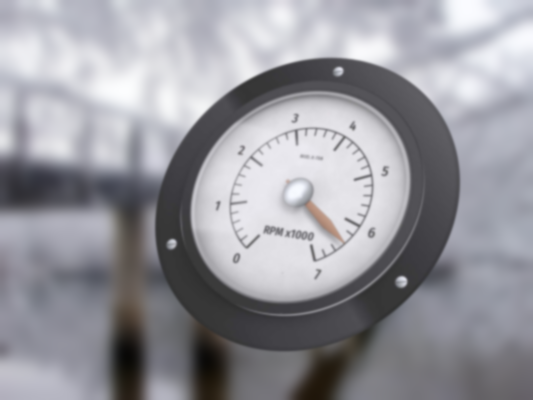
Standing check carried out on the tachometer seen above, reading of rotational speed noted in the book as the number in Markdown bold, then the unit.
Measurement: **6400** rpm
